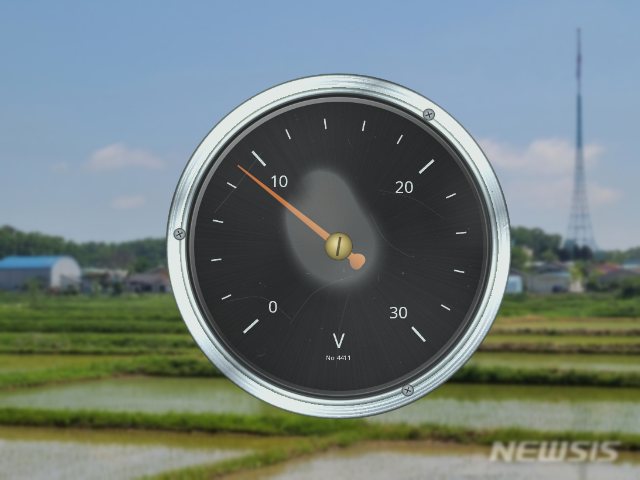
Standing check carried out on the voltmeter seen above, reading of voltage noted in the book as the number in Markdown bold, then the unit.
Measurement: **9** V
